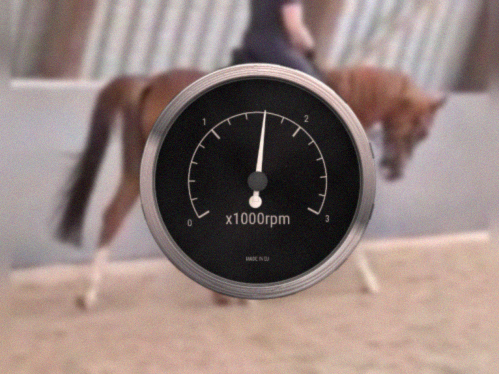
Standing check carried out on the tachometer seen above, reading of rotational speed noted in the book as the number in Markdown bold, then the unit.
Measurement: **1600** rpm
